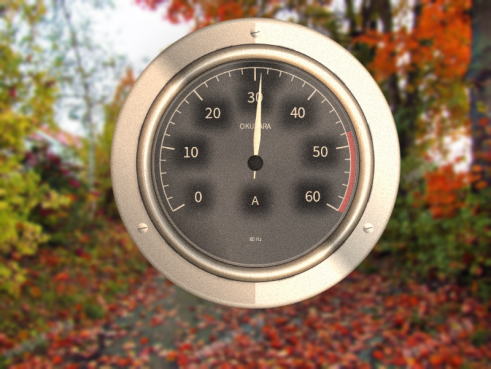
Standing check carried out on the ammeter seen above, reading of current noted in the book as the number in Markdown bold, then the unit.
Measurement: **31** A
